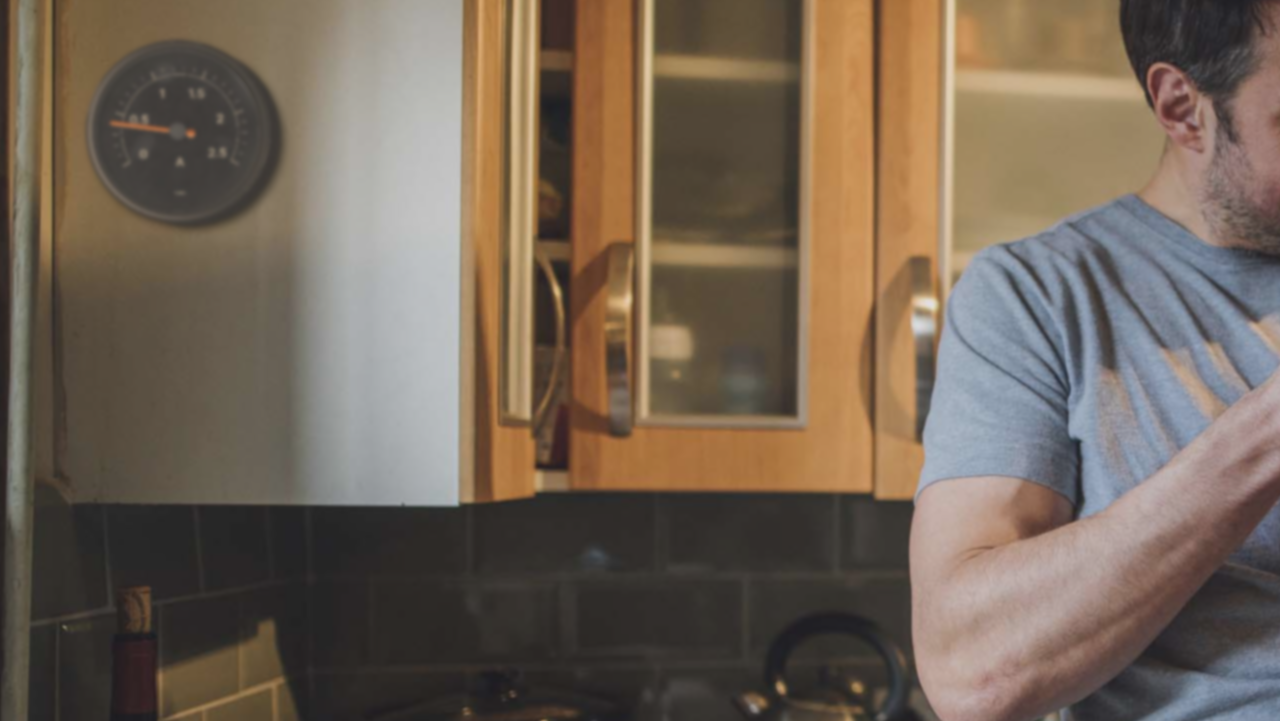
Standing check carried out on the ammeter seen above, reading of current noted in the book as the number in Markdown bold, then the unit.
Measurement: **0.4** A
